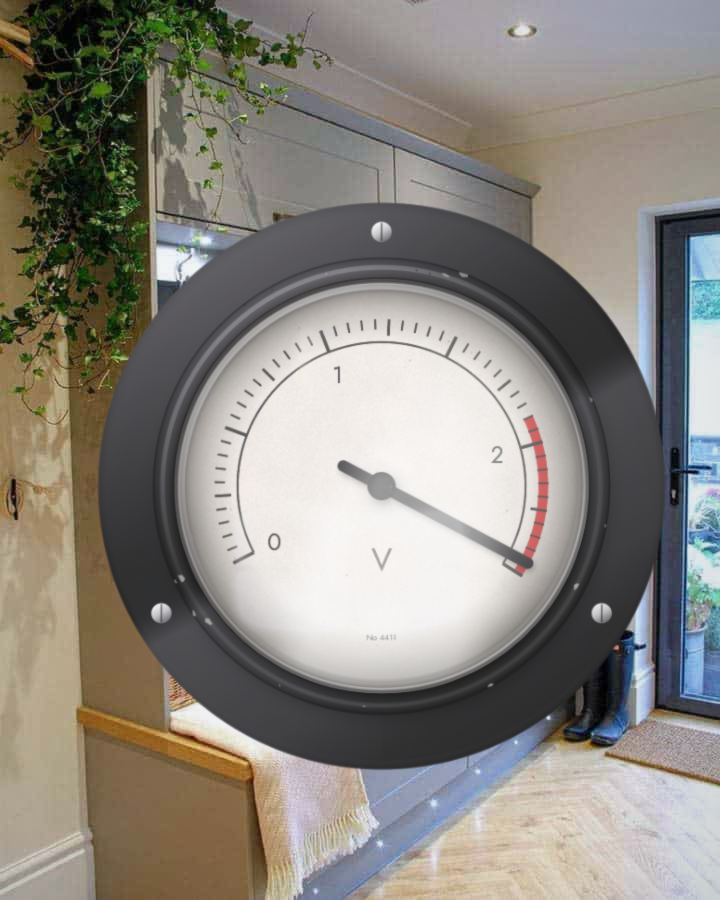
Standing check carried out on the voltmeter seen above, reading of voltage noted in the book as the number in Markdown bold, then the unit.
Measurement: **2.45** V
